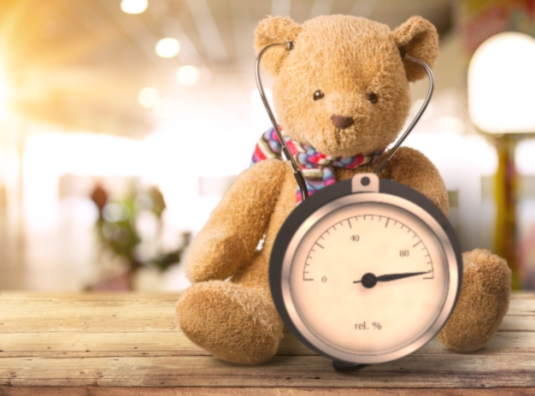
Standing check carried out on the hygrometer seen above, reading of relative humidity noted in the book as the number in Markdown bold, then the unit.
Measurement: **96** %
